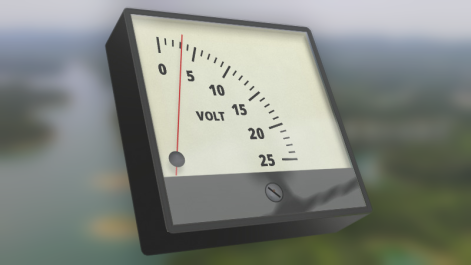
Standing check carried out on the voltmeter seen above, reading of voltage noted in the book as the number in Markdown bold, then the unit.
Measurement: **3** V
